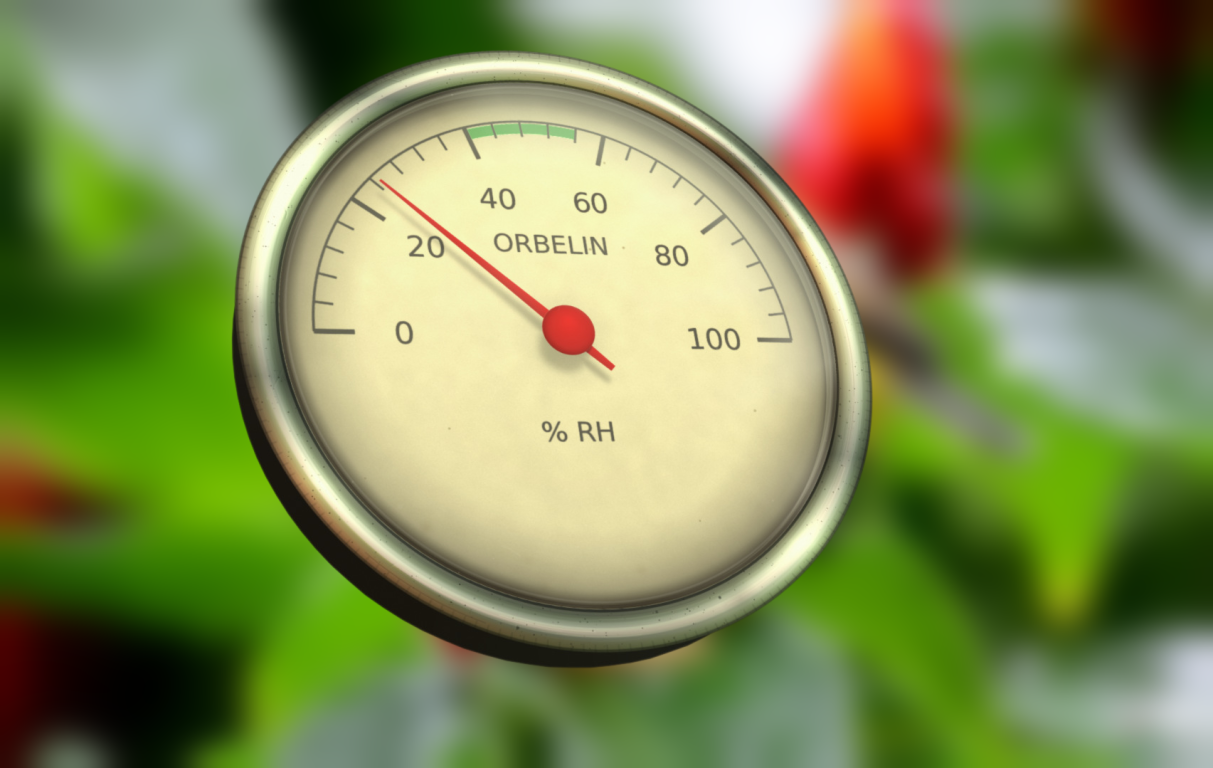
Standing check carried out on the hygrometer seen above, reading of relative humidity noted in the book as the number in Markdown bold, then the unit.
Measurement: **24** %
